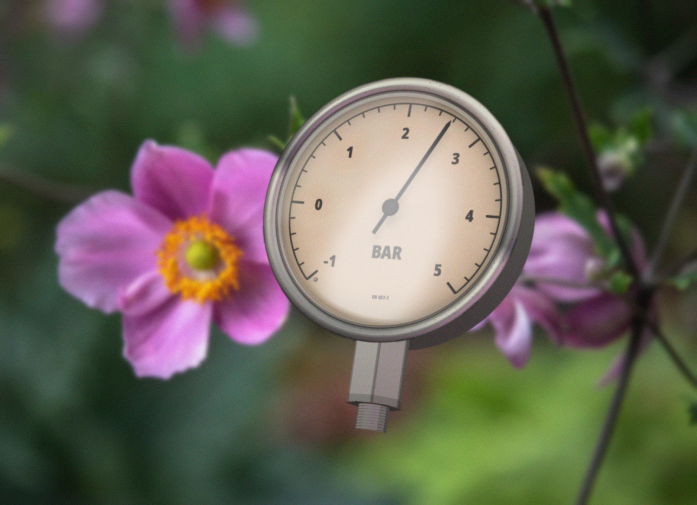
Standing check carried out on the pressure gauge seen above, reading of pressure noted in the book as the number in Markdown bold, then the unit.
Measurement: **2.6** bar
